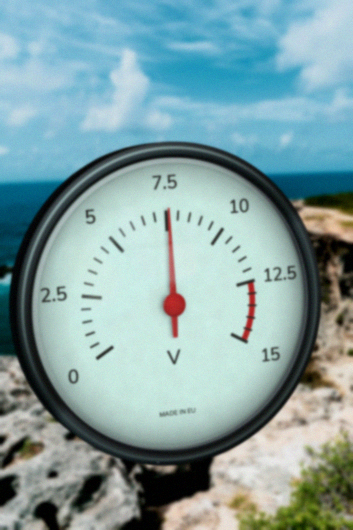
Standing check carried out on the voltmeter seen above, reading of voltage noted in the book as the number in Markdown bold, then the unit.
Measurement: **7.5** V
